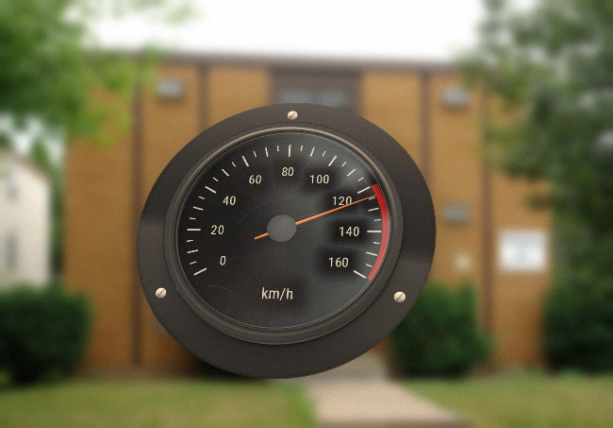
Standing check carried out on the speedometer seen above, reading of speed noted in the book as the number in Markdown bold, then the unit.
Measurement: **125** km/h
